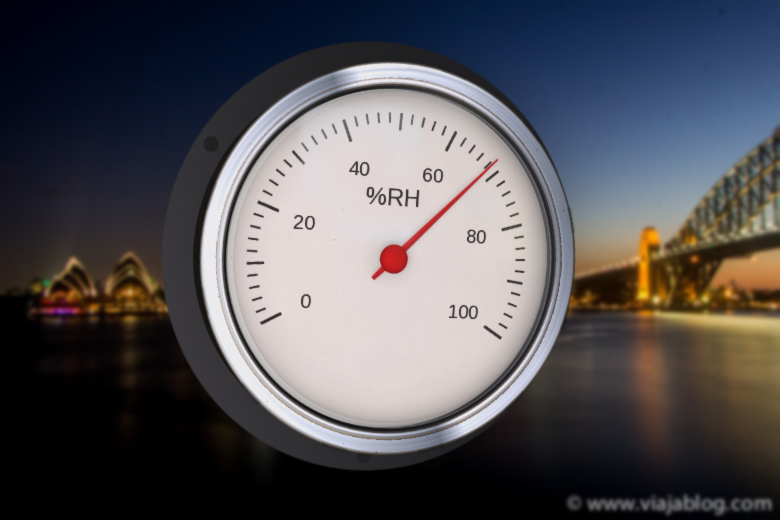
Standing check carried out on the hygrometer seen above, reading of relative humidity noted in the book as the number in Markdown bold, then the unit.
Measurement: **68** %
